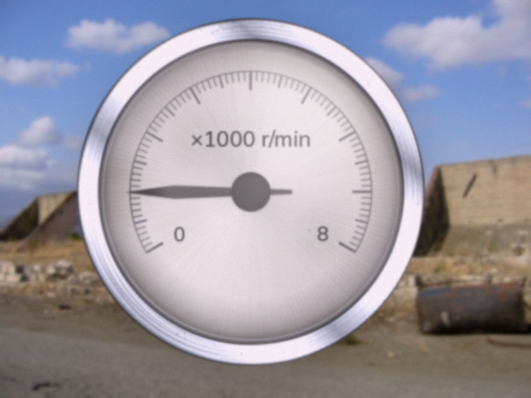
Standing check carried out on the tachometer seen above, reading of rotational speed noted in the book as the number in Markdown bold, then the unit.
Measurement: **1000** rpm
